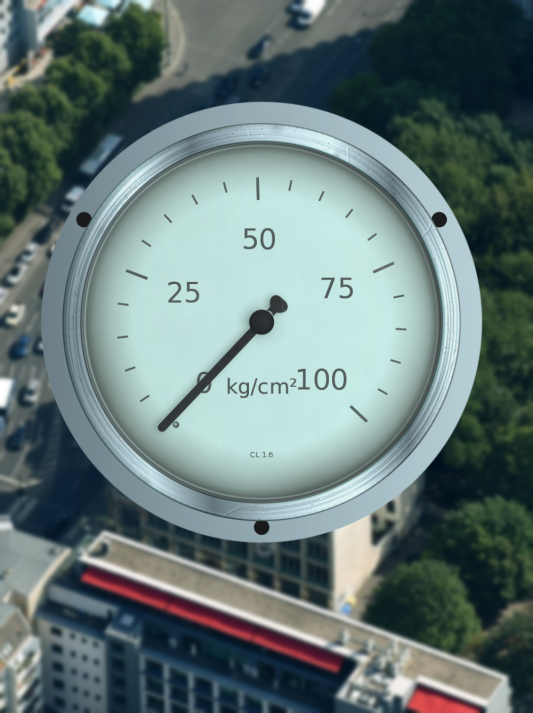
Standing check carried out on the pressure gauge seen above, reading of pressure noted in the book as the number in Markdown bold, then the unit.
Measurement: **0** kg/cm²
